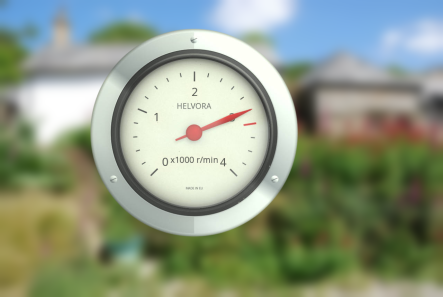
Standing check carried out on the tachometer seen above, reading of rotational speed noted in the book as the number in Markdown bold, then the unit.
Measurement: **3000** rpm
